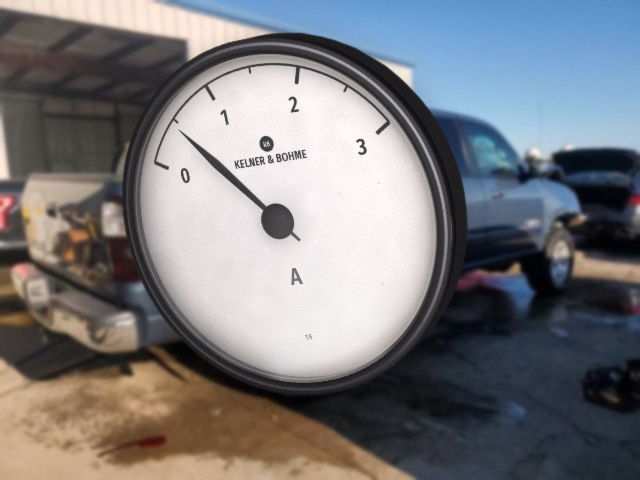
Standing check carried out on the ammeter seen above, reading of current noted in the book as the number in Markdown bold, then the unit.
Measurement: **0.5** A
